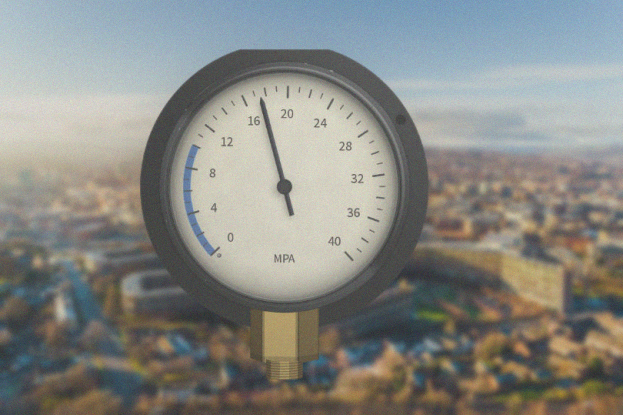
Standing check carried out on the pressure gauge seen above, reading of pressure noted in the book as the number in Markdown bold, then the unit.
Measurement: **17.5** MPa
